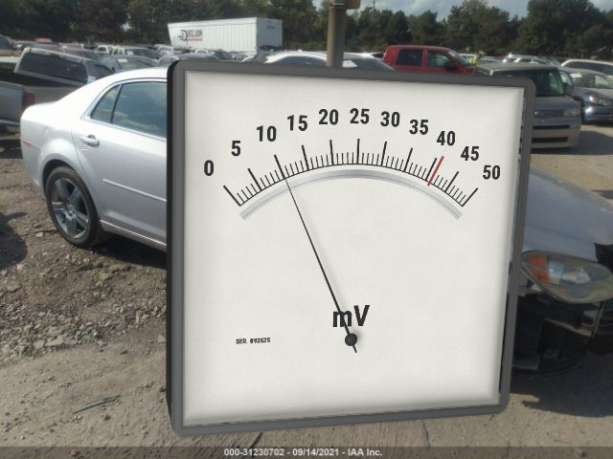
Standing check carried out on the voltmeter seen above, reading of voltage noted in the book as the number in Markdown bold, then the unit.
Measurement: **10** mV
